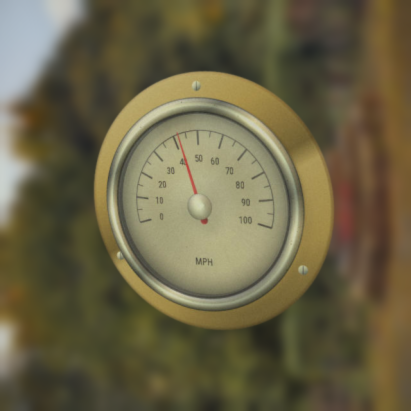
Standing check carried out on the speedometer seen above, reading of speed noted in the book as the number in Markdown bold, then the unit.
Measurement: **42.5** mph
